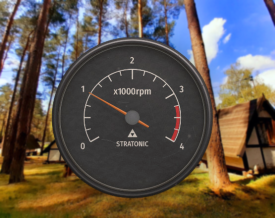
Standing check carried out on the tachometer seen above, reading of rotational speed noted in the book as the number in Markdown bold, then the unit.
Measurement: **1000** rpm
